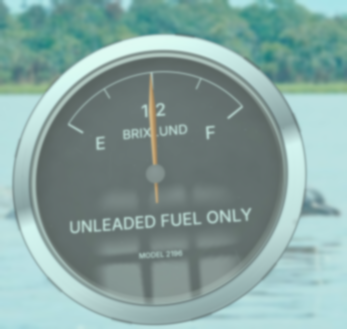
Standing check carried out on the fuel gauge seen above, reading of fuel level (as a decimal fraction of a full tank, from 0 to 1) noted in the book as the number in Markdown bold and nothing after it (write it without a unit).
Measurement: **0.5**
